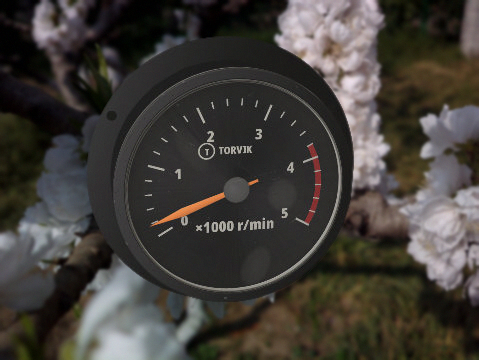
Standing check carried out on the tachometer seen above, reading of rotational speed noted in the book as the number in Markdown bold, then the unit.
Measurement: **200** rpm
